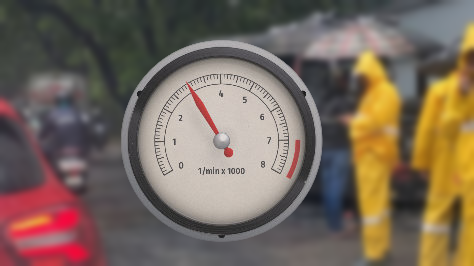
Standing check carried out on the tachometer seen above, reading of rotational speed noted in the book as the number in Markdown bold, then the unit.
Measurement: **3000** rpm
